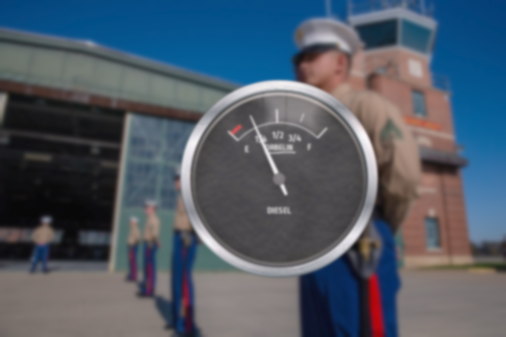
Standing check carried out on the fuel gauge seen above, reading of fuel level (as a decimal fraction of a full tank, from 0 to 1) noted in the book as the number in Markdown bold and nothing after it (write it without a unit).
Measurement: **0.25**
